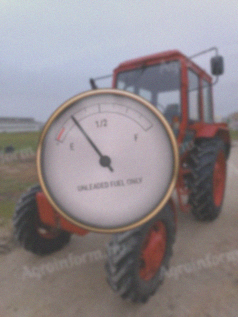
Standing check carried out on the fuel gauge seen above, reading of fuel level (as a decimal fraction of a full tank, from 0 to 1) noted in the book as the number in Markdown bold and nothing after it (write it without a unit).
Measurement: **0.25**
